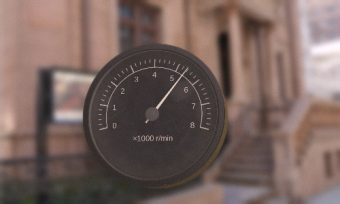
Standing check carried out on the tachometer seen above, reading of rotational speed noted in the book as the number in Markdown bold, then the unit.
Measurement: **5400** rpm
